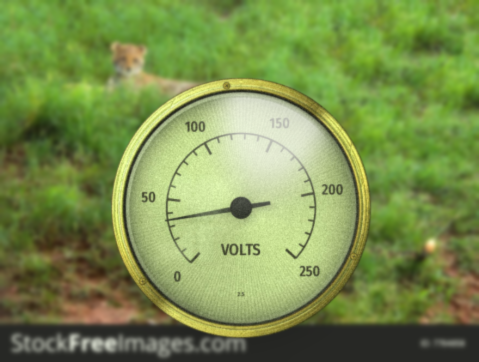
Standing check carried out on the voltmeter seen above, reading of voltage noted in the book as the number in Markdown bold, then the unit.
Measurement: **35** V
